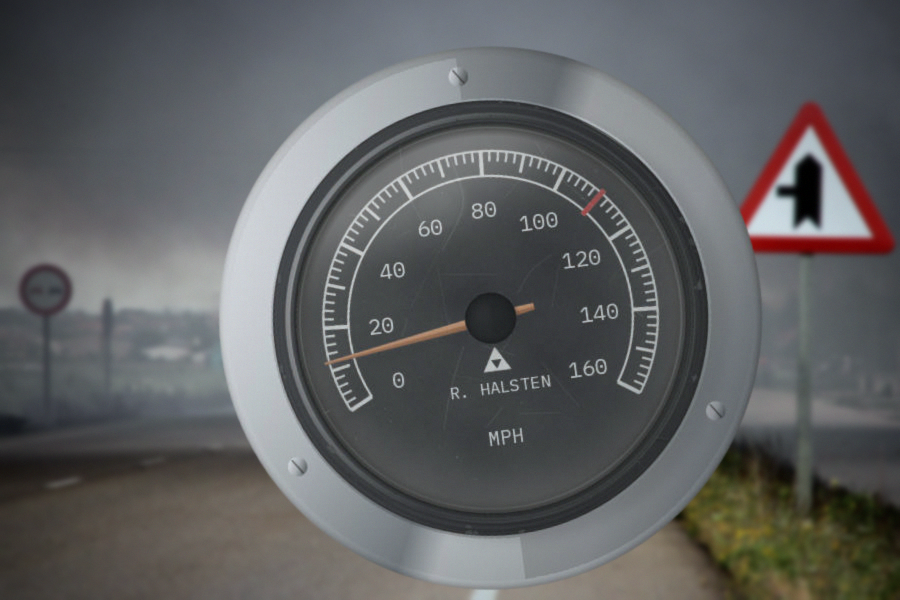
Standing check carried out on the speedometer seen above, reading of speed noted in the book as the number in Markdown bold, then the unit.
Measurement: **12** mph
